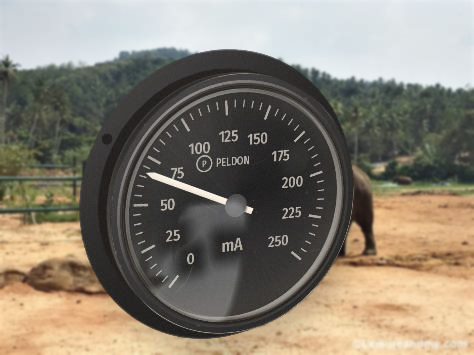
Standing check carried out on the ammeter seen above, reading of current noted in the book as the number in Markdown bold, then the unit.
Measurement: **67.5** mA
